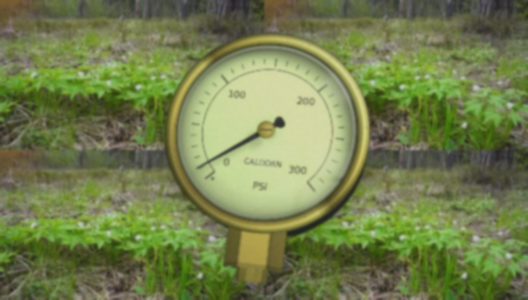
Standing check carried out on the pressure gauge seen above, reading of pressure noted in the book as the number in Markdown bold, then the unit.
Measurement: **10** psi
